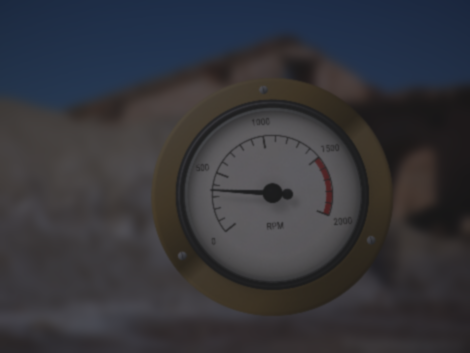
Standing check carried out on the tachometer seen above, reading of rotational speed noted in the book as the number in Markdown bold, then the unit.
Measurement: **350** rpm
